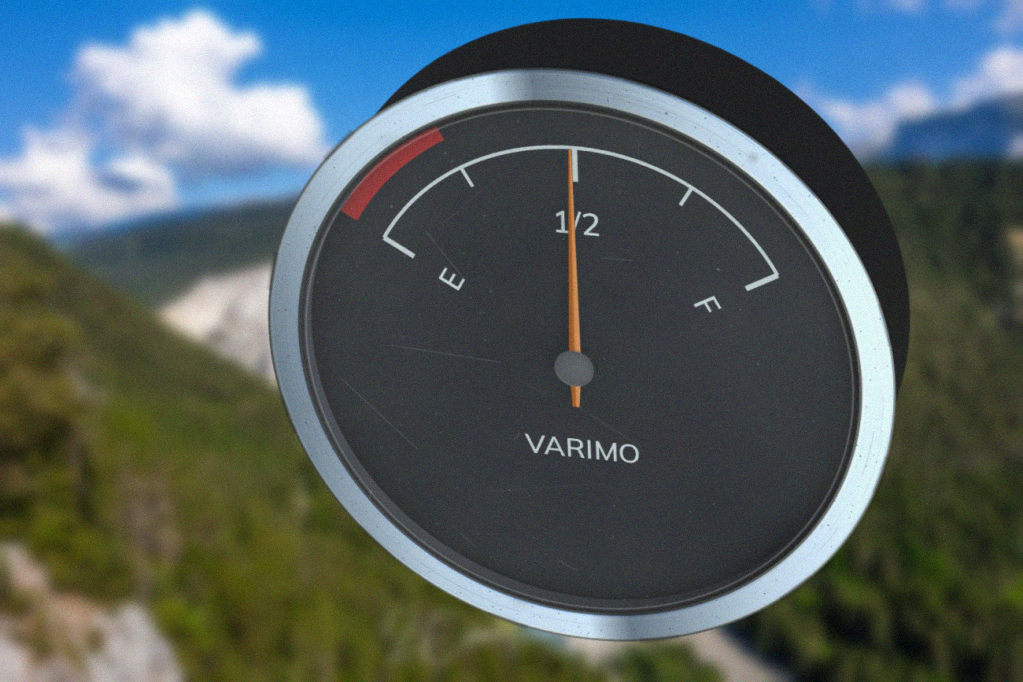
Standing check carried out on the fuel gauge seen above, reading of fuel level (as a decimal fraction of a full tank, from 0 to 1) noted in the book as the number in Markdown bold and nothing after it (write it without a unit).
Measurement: **0.5**
